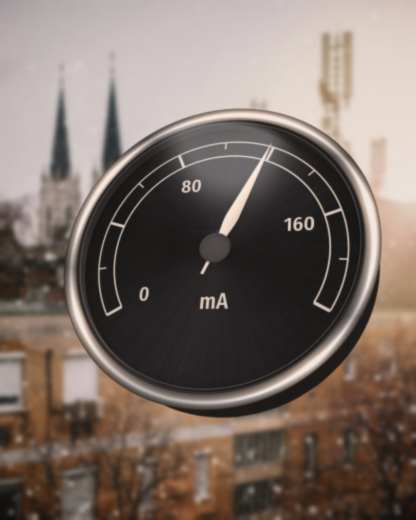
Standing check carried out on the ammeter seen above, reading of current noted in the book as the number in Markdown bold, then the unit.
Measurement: **120** mA
